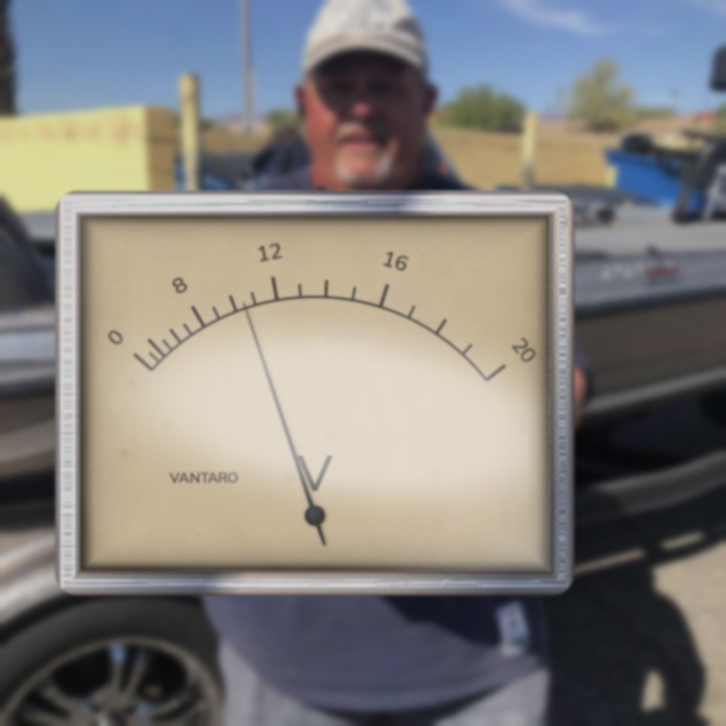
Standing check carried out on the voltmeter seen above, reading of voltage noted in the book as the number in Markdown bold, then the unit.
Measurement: **10.5** V
